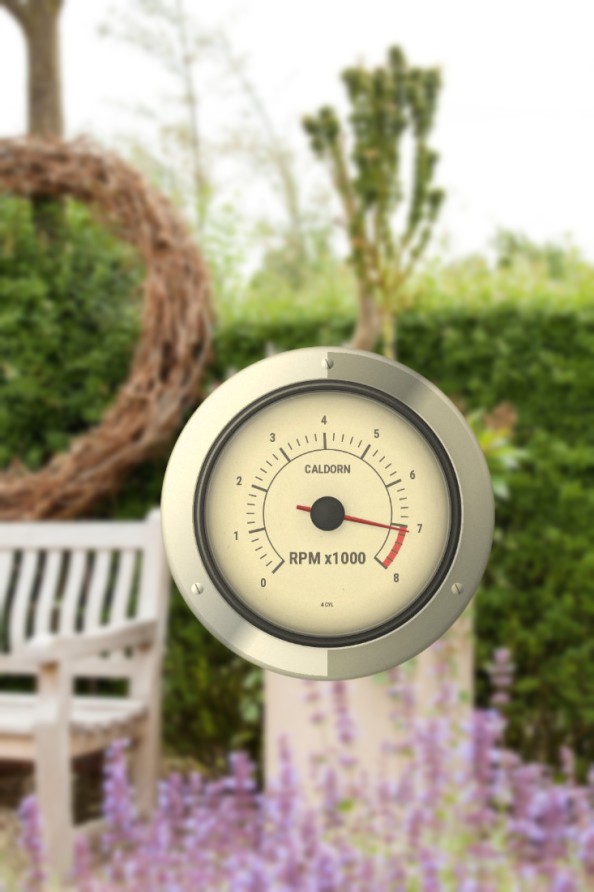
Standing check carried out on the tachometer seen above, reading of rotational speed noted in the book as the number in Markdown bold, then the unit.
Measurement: **7100** rpm
